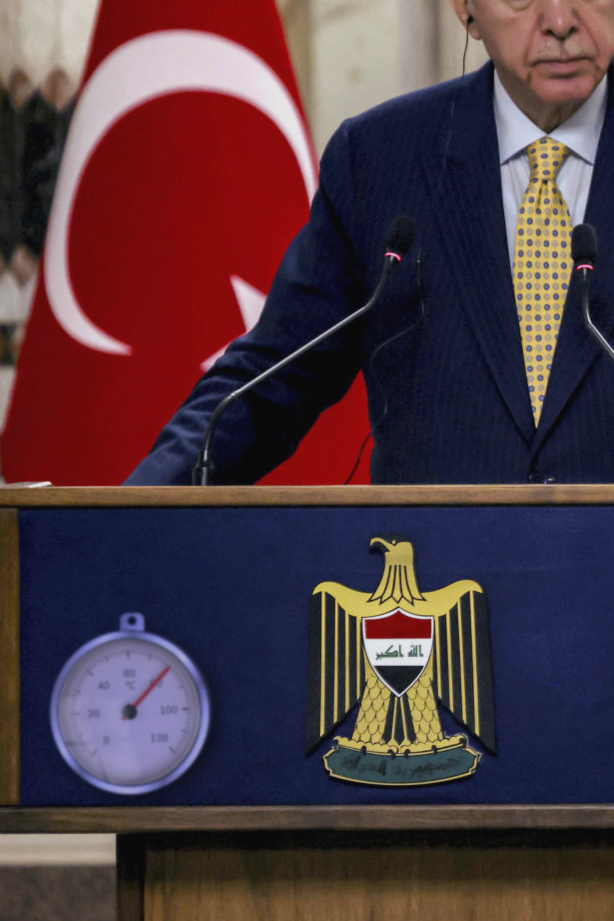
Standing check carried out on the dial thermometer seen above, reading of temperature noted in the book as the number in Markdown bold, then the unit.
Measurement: **80** °C
